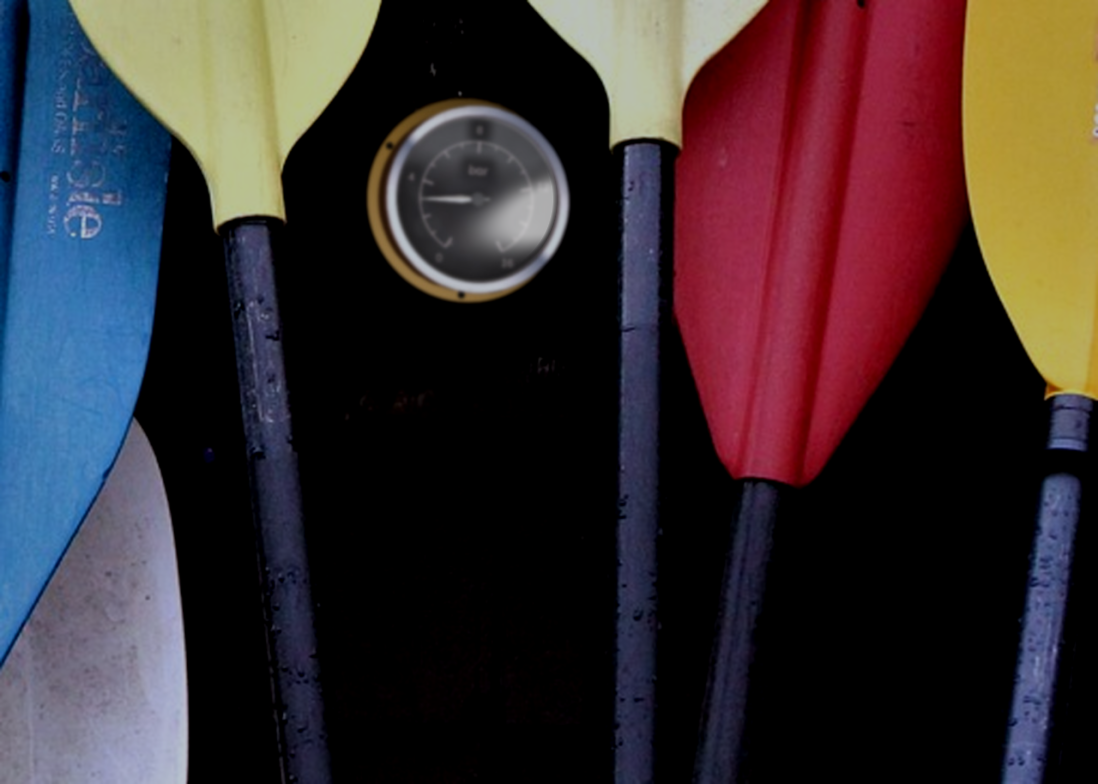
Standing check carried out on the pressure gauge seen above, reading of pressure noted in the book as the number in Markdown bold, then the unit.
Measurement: **3** bar
